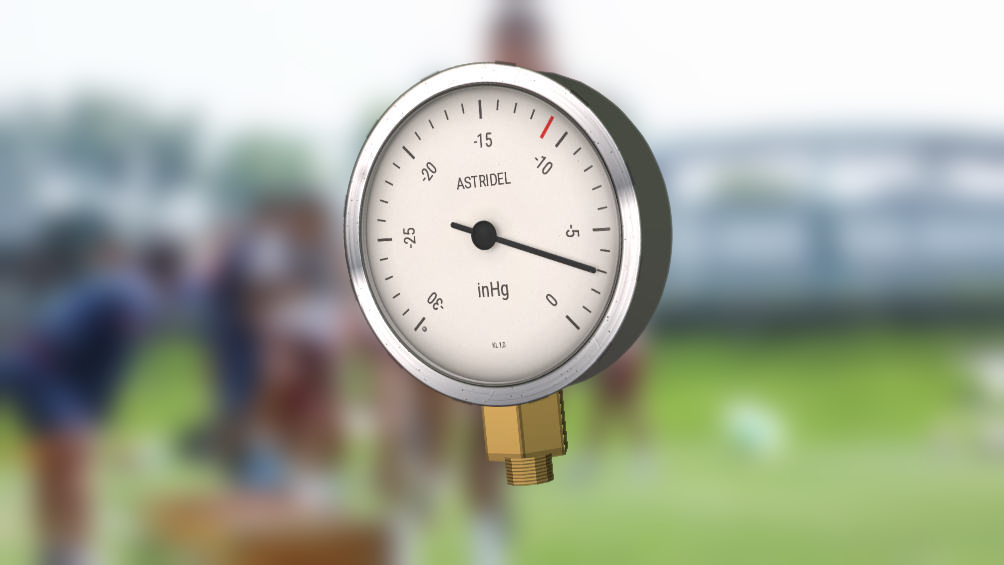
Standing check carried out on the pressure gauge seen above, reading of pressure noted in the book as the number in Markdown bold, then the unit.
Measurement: **-3** inHg
